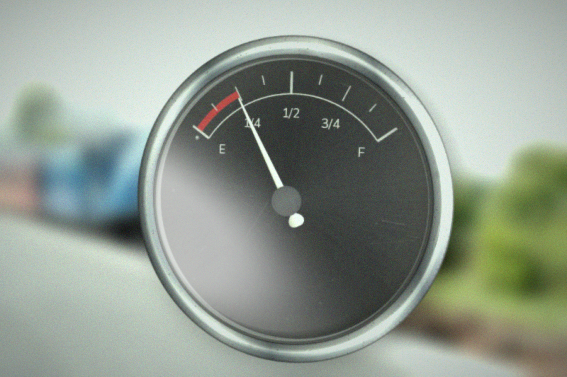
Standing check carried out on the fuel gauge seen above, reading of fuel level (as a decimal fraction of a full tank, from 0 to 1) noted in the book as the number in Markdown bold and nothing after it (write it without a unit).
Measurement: **0.25**
